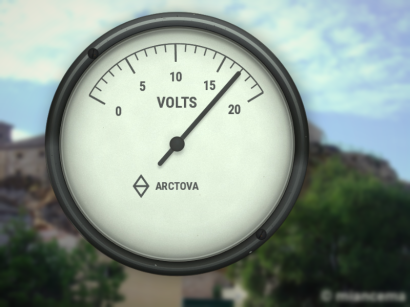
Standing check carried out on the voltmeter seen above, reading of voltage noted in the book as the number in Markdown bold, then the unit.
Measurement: **17** V
